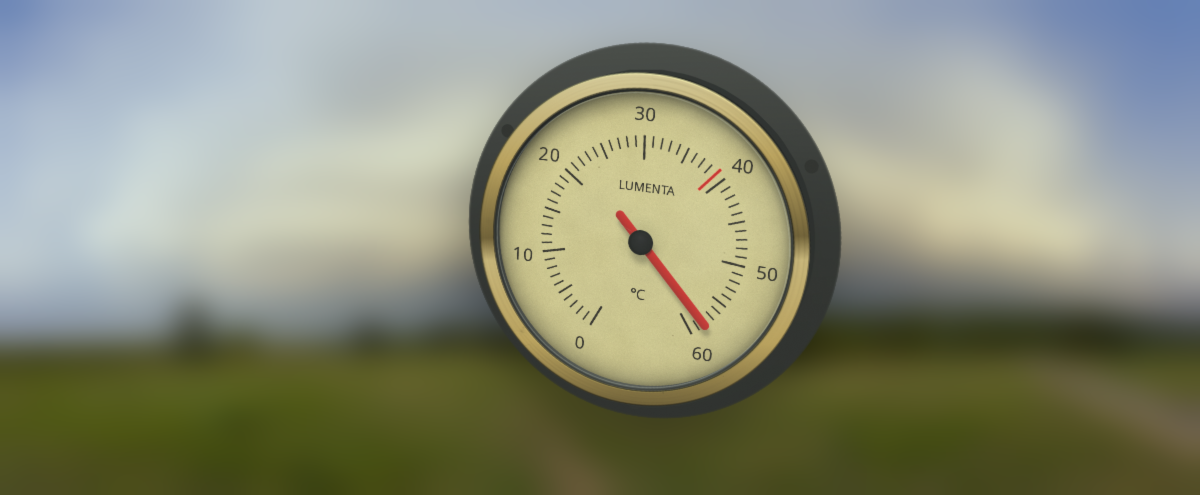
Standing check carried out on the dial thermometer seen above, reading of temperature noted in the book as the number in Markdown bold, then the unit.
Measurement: **58** °C
